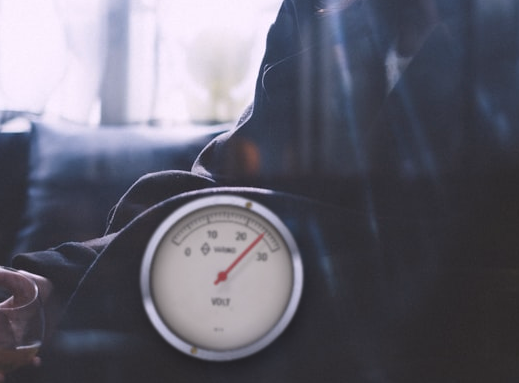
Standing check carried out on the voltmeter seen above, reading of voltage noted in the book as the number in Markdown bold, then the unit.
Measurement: **25** V
